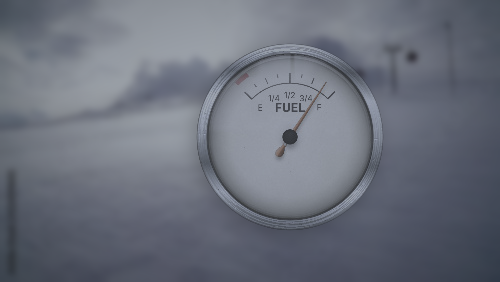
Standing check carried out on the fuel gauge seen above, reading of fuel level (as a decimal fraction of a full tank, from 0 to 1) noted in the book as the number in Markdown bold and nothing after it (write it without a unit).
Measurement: **0.875**
